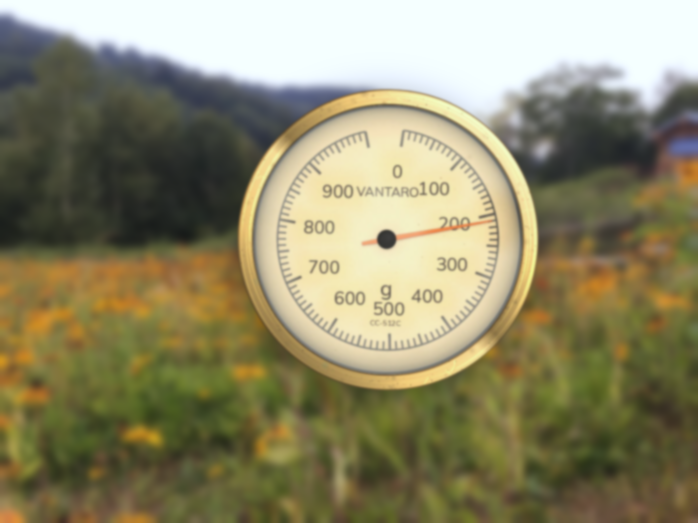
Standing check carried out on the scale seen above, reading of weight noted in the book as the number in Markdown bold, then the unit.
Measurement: **210** g
